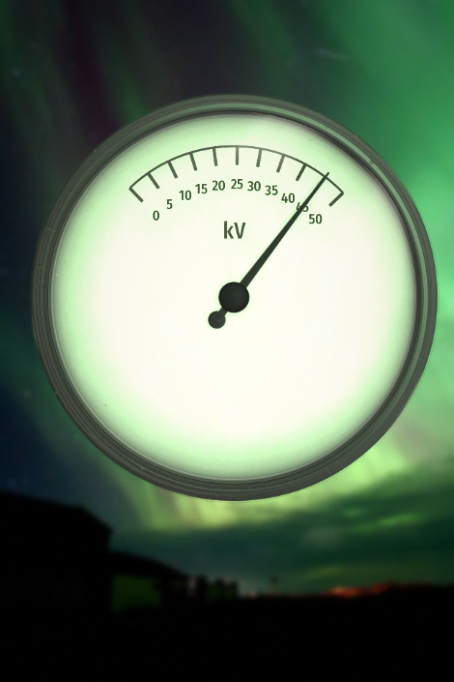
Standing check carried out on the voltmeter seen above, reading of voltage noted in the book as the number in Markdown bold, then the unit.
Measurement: **45** kV
